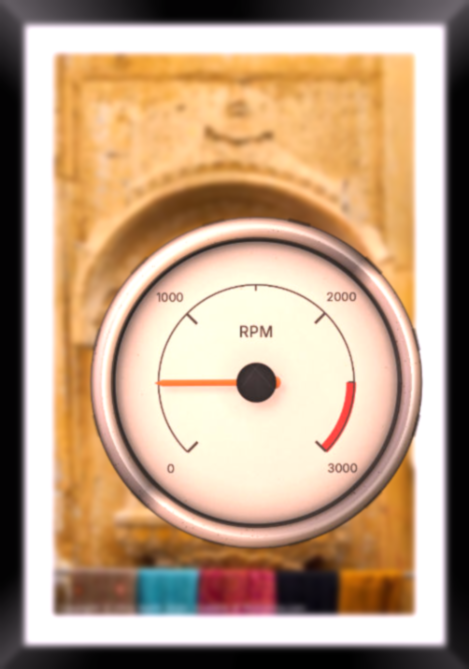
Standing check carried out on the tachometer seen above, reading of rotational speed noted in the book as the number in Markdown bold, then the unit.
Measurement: **500** rpm
